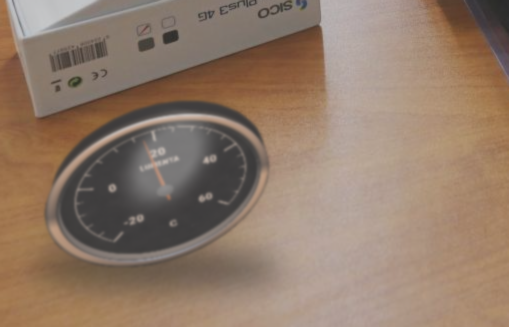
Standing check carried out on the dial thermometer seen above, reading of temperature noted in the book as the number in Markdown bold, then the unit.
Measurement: **18** °C
